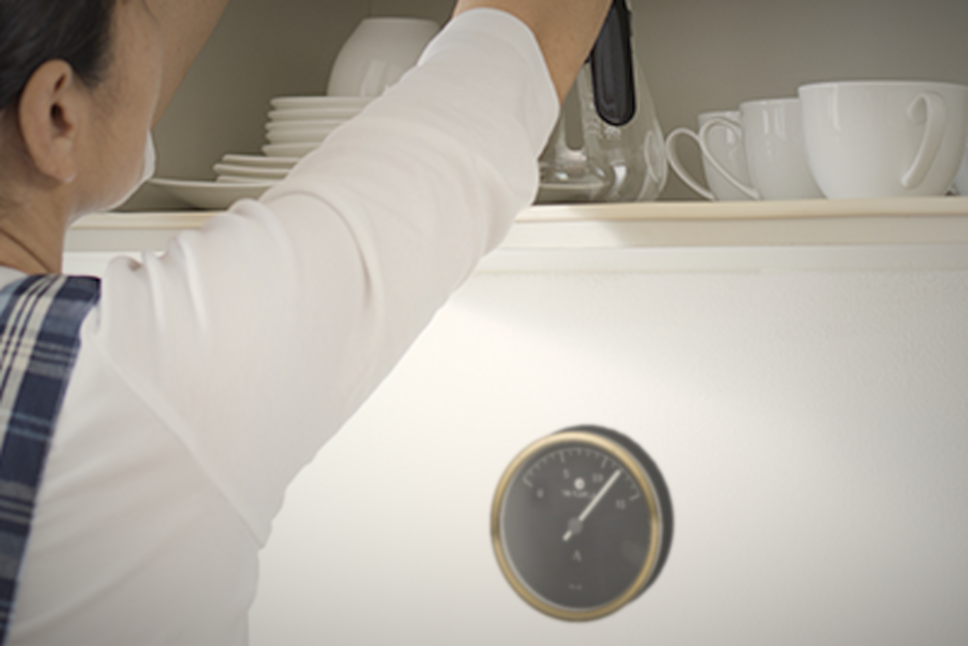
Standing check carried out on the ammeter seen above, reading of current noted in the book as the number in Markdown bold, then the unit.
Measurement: **12** A
